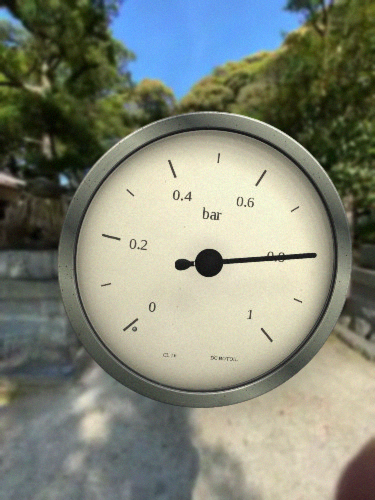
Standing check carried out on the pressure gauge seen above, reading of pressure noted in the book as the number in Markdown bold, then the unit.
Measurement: **0.8** bar
